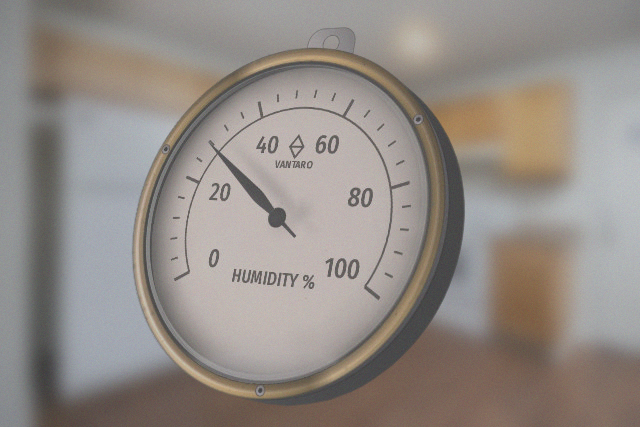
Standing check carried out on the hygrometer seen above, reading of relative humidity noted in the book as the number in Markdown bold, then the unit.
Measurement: **28** %
